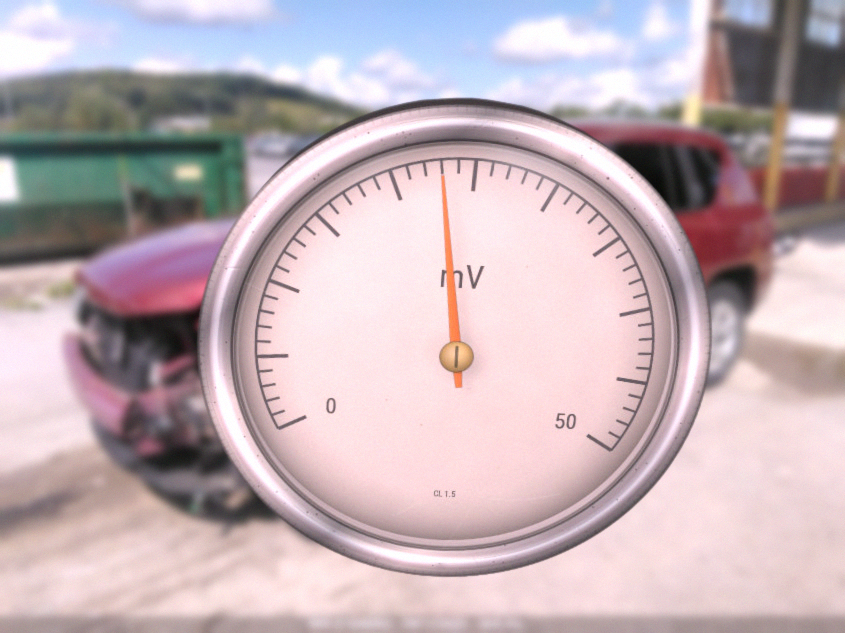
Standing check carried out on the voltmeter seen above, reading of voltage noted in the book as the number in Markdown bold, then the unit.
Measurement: **23** mV
